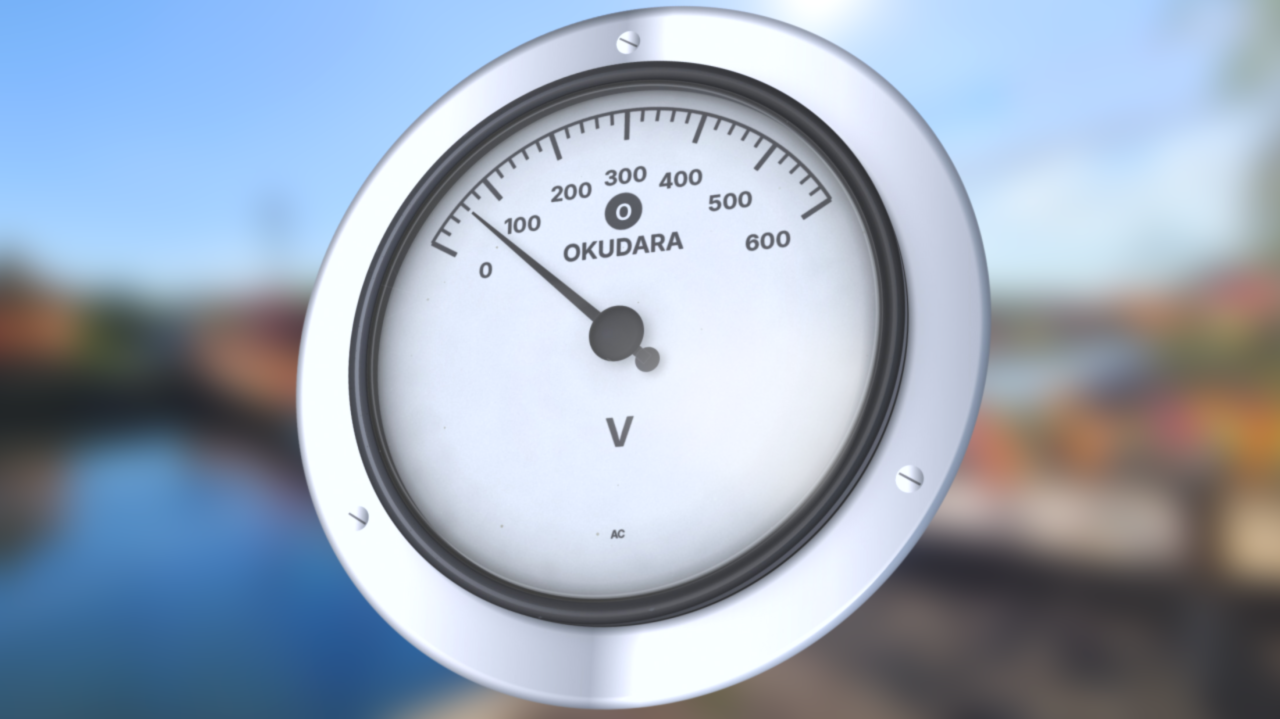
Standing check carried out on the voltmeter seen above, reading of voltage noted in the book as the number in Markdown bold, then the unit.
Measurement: **60** V
